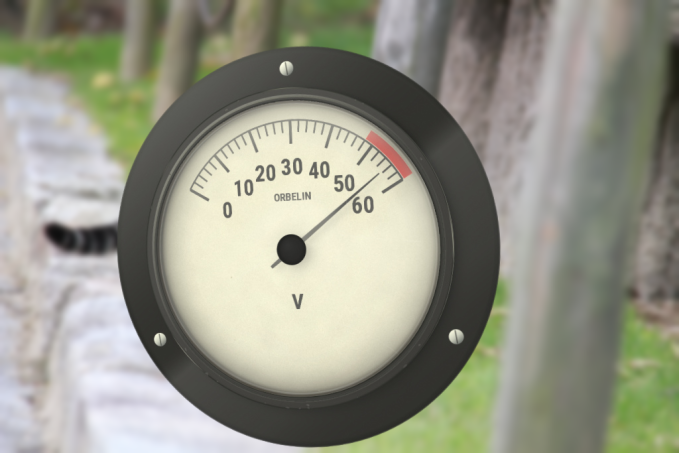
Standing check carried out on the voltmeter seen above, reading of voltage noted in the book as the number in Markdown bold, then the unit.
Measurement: **56** V
